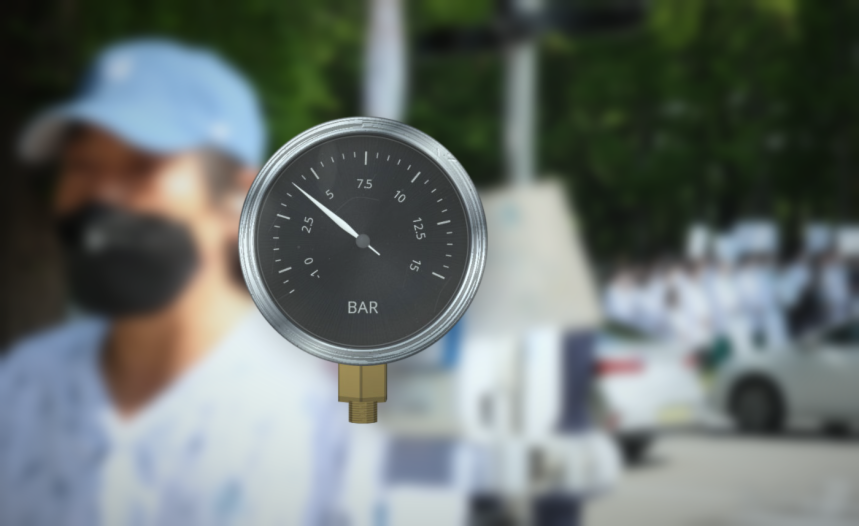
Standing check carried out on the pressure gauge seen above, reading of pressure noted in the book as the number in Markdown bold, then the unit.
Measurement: **4** bar
